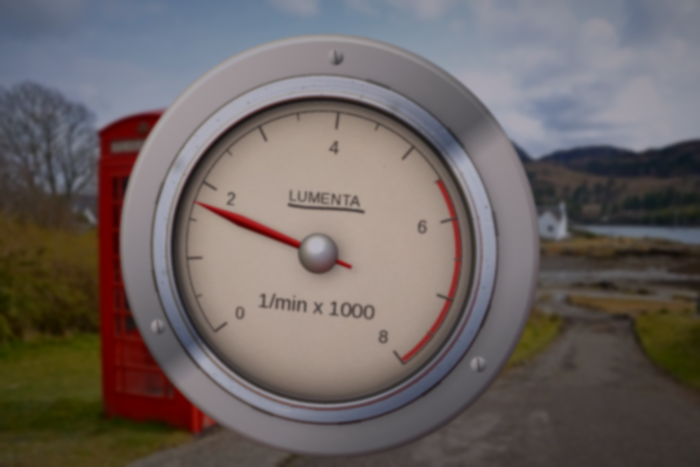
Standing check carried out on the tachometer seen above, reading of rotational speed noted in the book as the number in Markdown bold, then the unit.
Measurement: **1750** rpm
